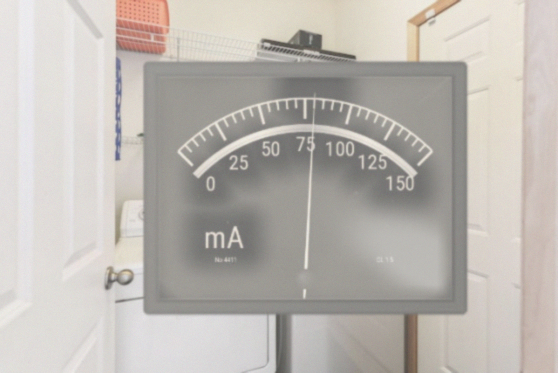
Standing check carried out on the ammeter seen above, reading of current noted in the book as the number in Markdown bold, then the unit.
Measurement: **80** mA
